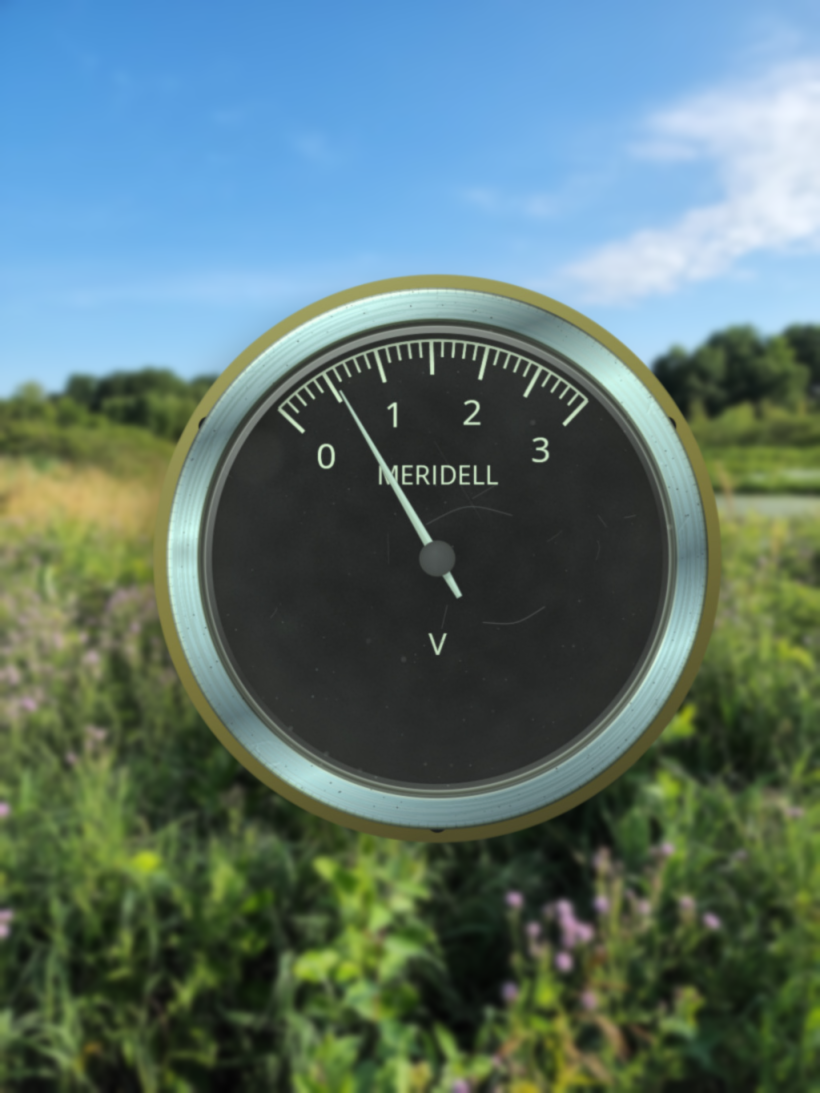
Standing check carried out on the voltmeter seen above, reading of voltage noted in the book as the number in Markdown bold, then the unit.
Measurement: **0.55** V
